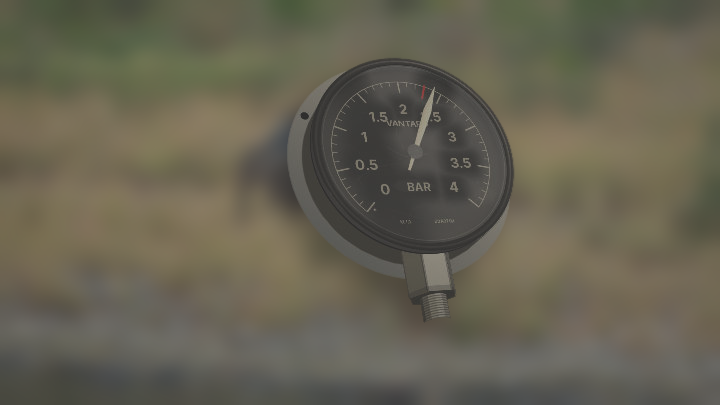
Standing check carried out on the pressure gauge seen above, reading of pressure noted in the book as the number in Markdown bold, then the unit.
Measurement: **2.4** bar
